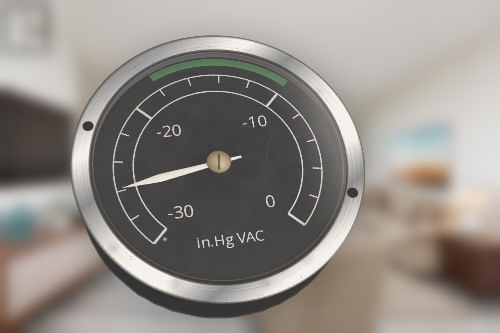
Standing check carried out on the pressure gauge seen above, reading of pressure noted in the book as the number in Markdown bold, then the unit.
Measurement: **-26** inHg
